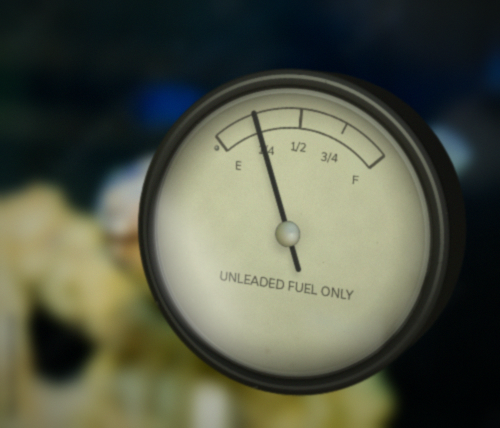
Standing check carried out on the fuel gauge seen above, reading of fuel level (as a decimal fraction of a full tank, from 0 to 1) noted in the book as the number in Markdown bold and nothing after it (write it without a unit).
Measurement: **0.25**
